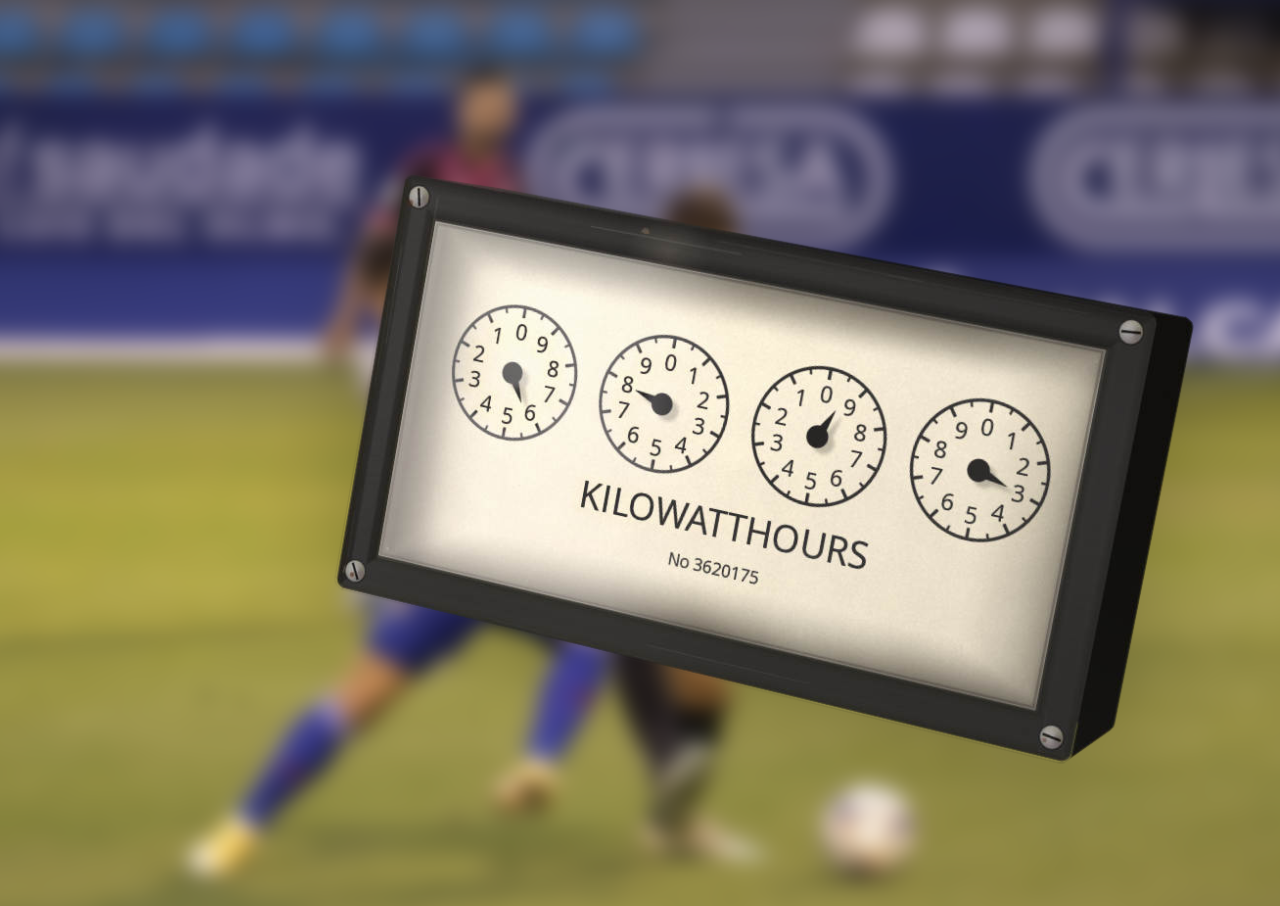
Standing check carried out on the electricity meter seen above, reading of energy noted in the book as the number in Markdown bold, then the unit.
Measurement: **5793** kWh
